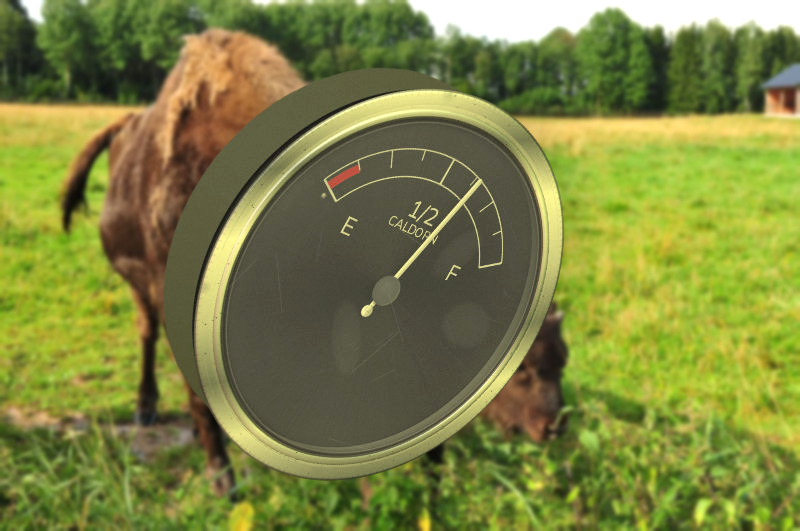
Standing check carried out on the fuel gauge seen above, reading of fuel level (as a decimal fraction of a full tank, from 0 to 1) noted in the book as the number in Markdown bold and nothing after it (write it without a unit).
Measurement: **0.625**
